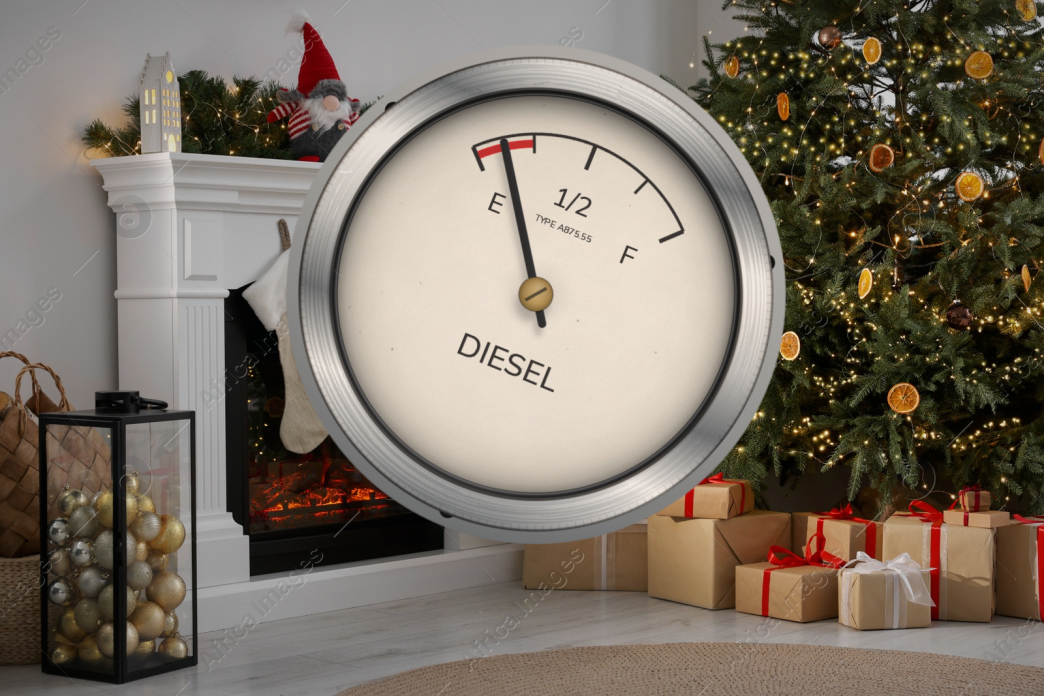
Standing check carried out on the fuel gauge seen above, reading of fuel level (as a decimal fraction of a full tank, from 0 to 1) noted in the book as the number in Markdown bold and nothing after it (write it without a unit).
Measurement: **0.125**
